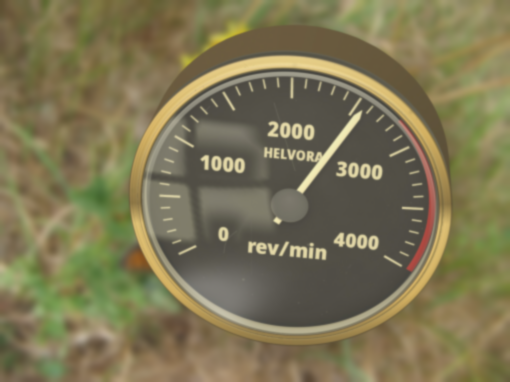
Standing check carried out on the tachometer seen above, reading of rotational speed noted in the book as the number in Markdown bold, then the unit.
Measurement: **2550** rpm
